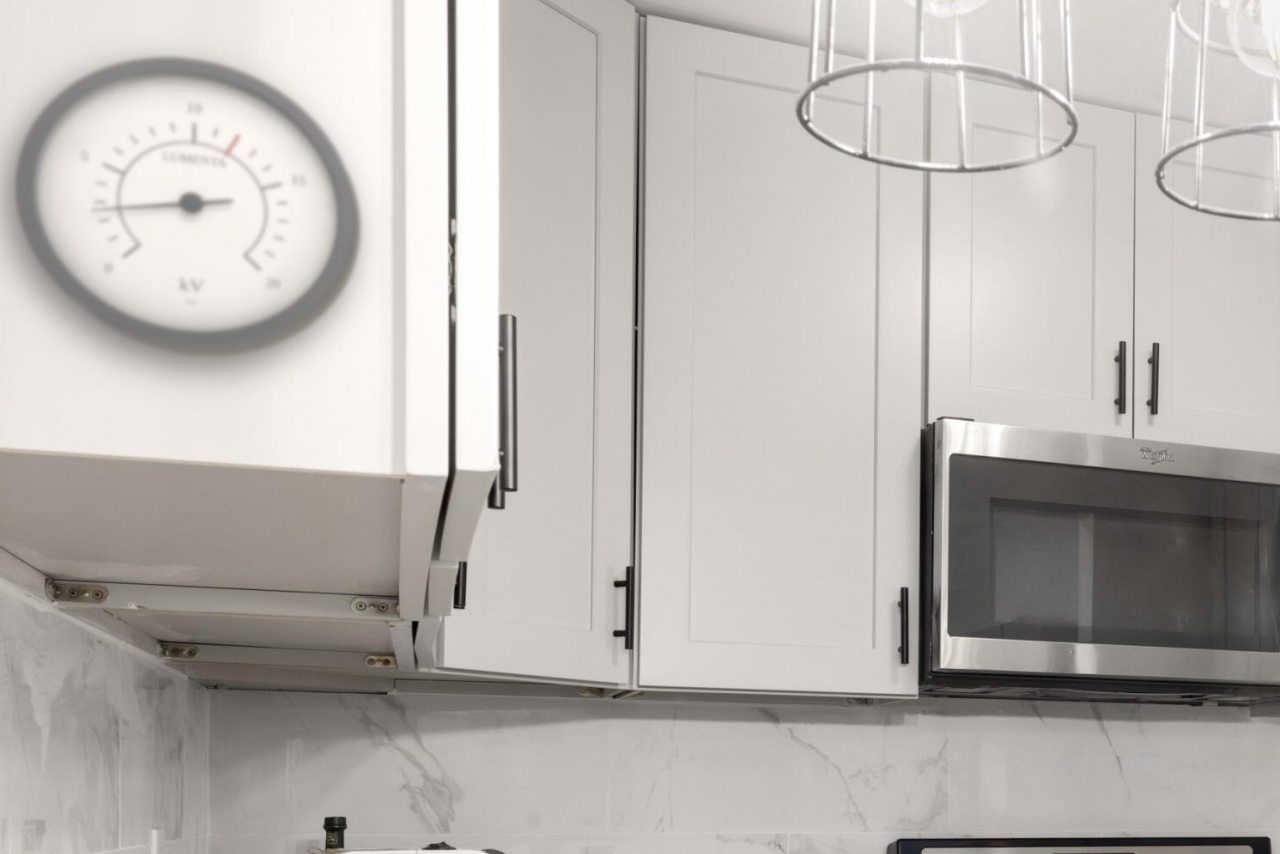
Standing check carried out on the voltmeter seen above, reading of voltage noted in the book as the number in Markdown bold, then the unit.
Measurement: **2.5** kV
